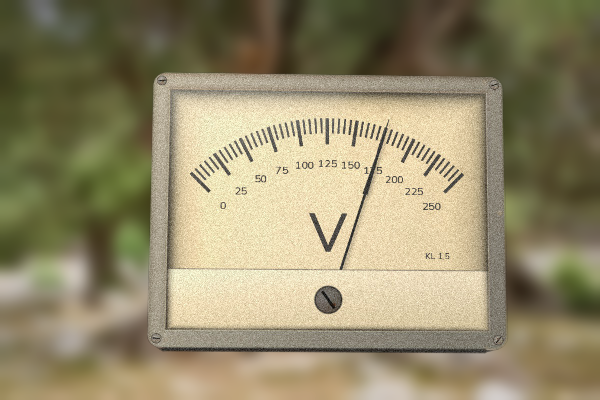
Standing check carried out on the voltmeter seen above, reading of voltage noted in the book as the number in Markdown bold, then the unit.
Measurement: **175** V
